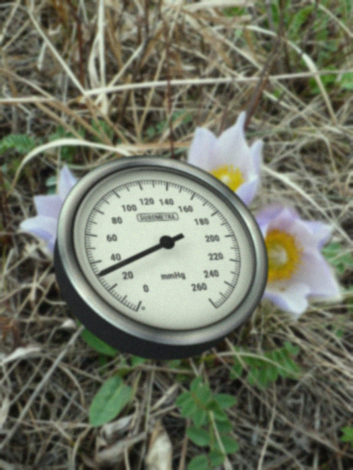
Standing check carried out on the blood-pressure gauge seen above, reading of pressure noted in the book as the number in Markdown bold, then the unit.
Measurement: **30** mmHg
